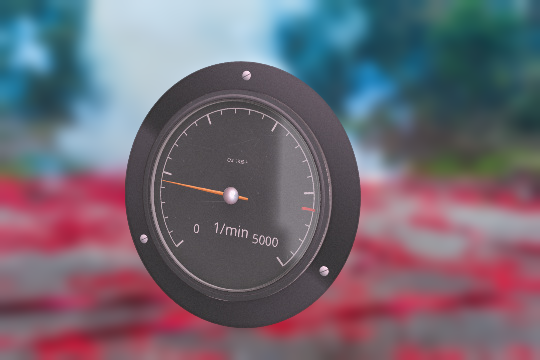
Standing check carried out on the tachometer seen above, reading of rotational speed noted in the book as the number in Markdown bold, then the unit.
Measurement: **900** rpm
